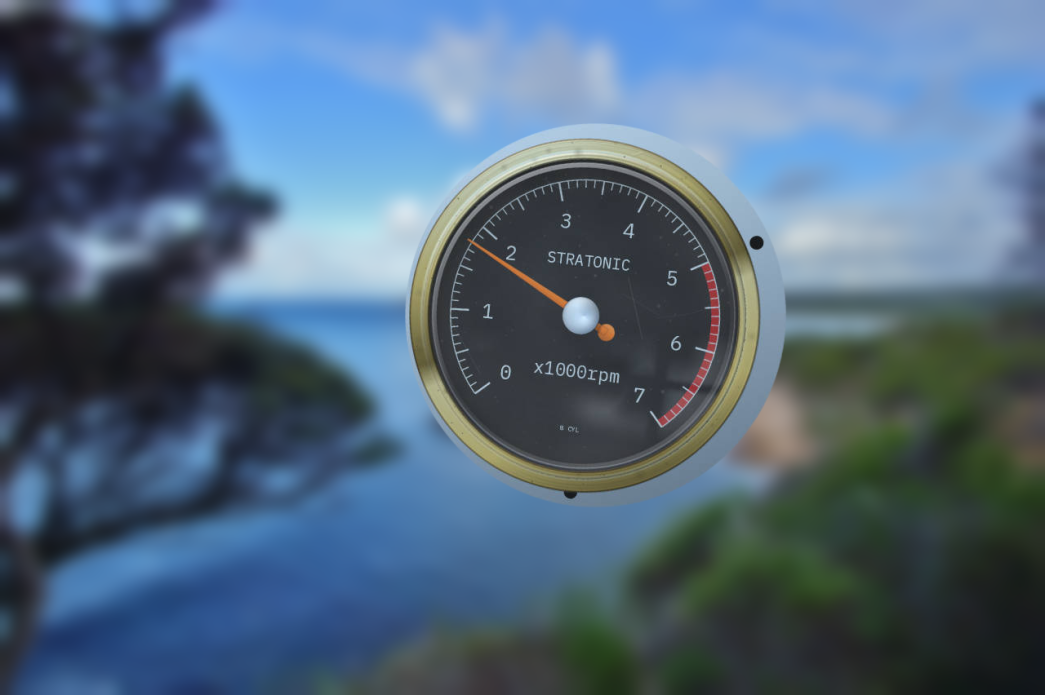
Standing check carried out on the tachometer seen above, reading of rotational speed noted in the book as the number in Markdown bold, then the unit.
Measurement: **1800** rpm
